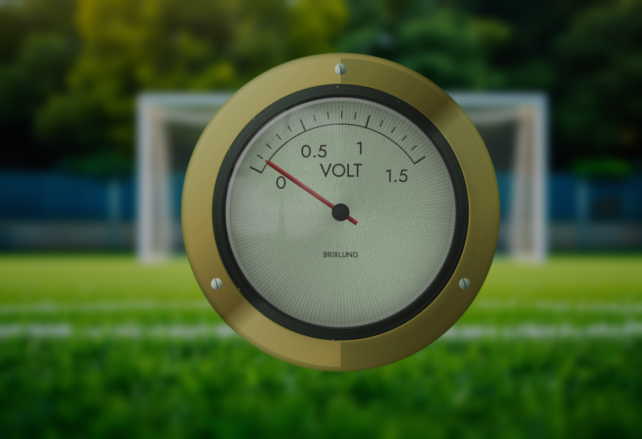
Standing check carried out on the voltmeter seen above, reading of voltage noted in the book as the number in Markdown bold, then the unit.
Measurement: **0.1** V
